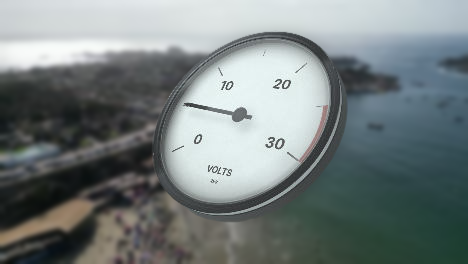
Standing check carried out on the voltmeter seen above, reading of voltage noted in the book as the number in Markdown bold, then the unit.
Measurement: **5** V
